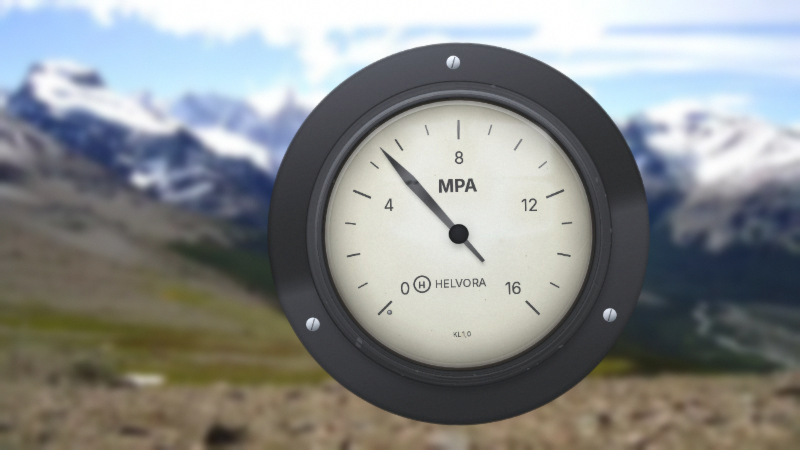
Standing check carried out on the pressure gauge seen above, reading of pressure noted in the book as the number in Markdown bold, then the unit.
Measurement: **5.5** MPa
